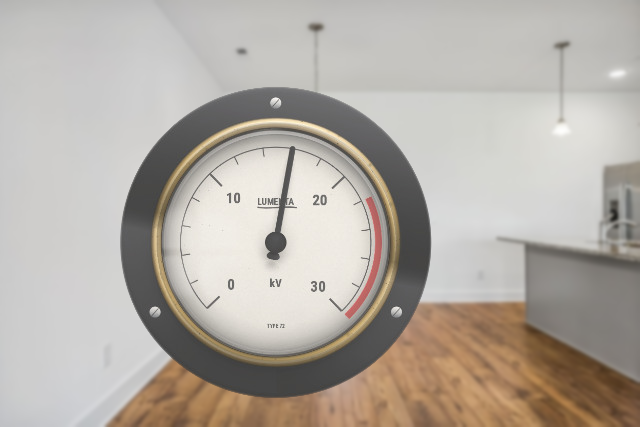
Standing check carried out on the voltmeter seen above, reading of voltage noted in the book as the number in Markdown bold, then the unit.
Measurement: **16** kV
